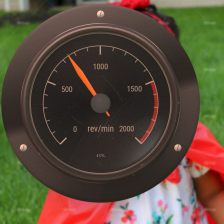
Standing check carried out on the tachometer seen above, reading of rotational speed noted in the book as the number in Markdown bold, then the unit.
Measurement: **750** rpm
